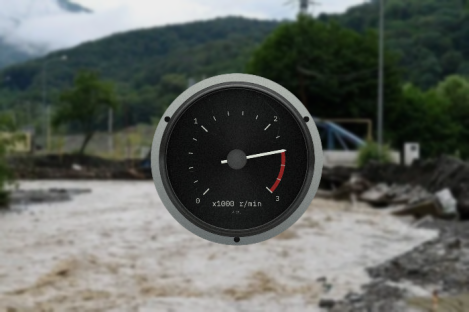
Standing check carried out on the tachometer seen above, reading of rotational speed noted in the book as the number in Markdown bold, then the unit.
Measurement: **2400** rpm
